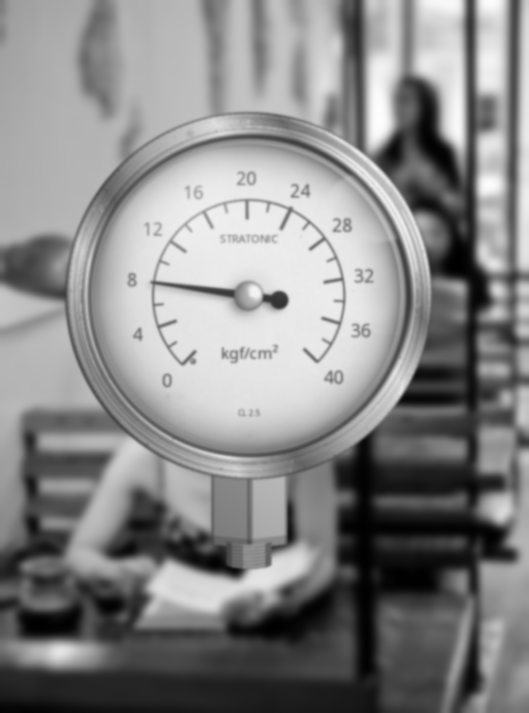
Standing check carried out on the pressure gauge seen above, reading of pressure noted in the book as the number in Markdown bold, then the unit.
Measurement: **8** kg/cm²
